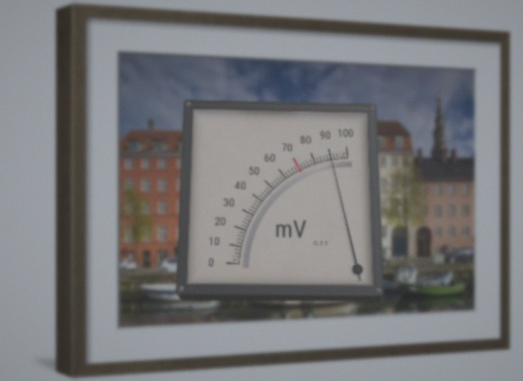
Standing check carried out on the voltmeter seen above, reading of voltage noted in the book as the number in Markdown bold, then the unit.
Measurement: **90** mV
